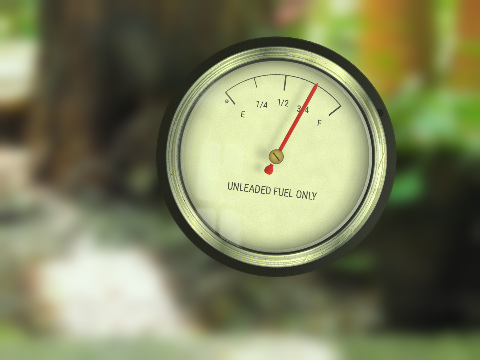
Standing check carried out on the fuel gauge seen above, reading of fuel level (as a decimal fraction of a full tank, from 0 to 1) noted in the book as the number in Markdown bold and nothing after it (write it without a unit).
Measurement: **0.75**
